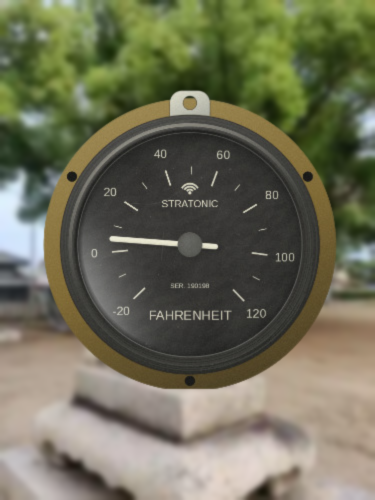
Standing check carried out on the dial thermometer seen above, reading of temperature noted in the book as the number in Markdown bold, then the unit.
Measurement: **5** °F
